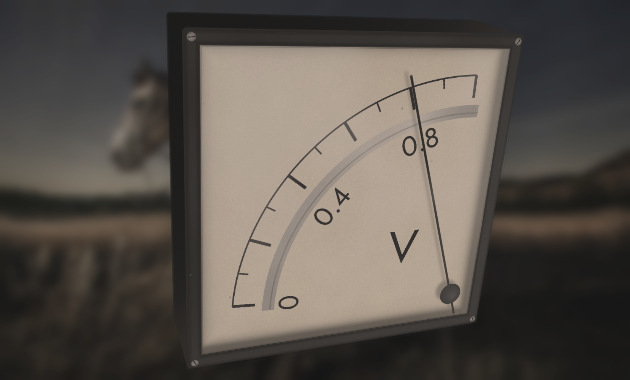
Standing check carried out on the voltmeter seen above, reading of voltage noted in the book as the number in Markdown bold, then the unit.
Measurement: **0.8** V
